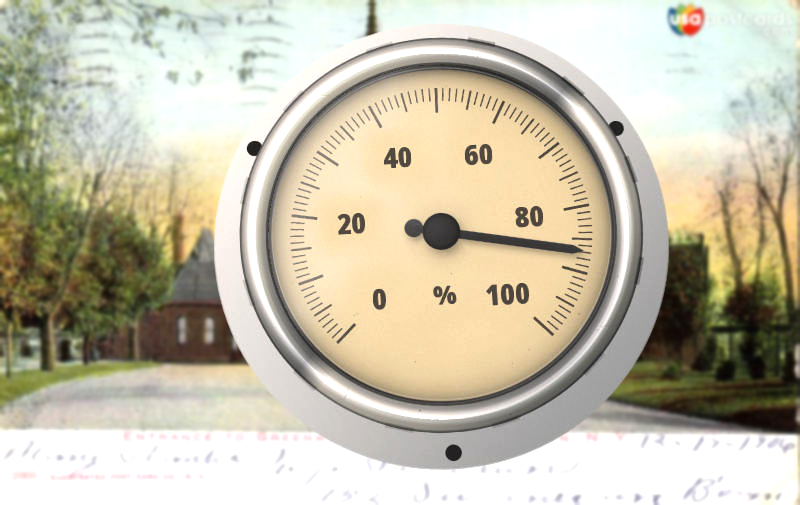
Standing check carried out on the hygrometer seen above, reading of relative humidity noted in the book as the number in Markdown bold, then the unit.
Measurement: **87** %
